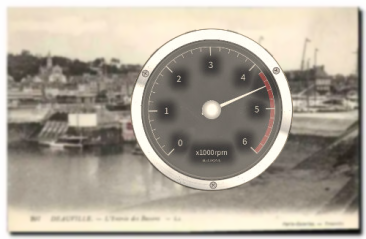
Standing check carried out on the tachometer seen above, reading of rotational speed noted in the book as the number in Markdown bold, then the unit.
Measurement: **4500** rpm
